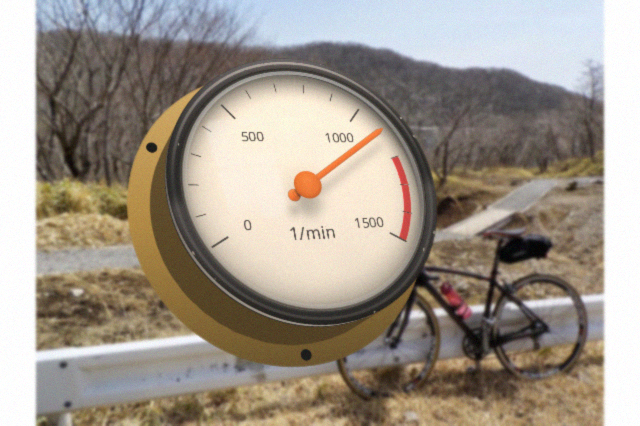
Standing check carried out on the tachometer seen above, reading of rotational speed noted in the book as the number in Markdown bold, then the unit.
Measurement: **1100** rpm
